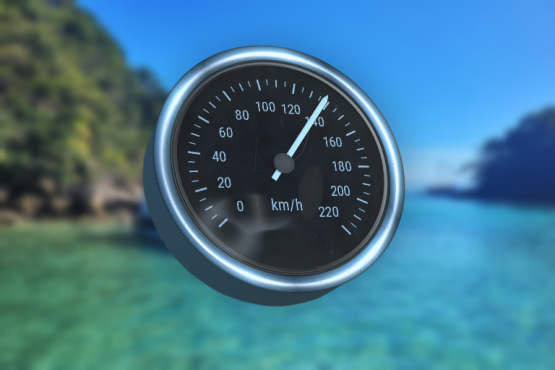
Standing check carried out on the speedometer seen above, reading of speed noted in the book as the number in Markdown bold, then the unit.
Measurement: **137.5** km/h
